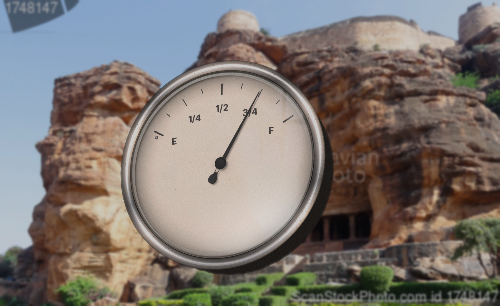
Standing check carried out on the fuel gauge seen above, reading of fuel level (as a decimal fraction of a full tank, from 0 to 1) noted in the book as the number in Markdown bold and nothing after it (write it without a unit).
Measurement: **0.75**
